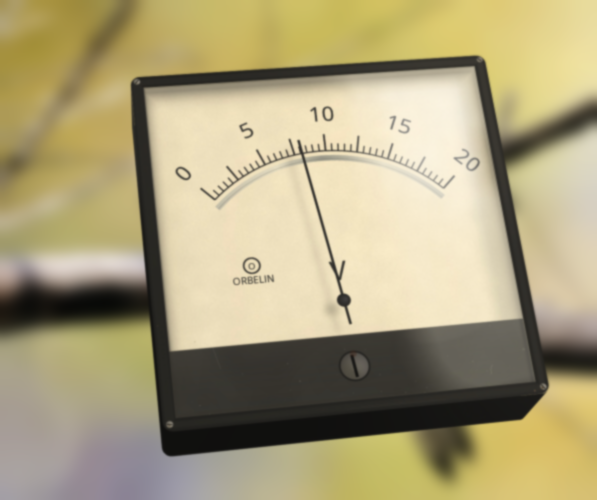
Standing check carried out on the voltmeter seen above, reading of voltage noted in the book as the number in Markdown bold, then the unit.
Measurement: **8** V
